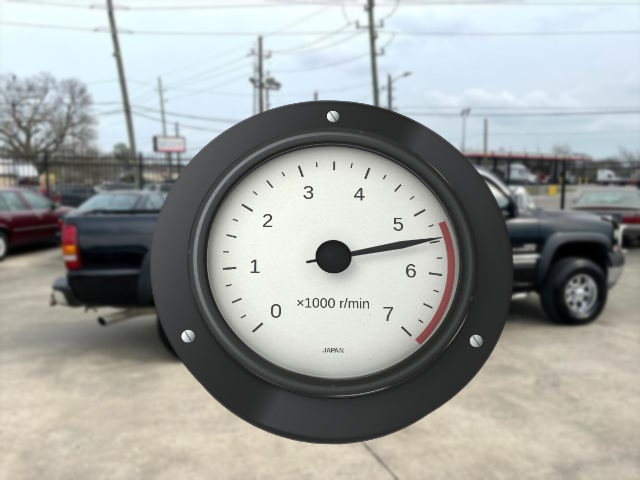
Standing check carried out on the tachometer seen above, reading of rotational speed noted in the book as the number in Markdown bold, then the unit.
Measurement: **5500** rpm
